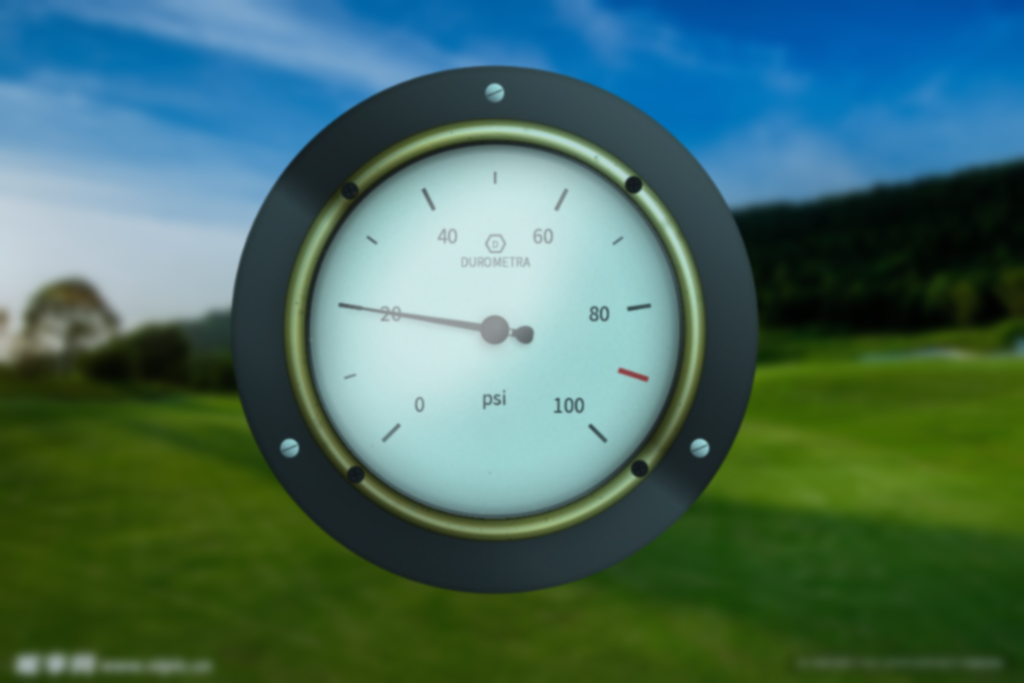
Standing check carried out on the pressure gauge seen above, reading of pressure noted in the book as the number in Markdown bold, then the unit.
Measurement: **20** psi
